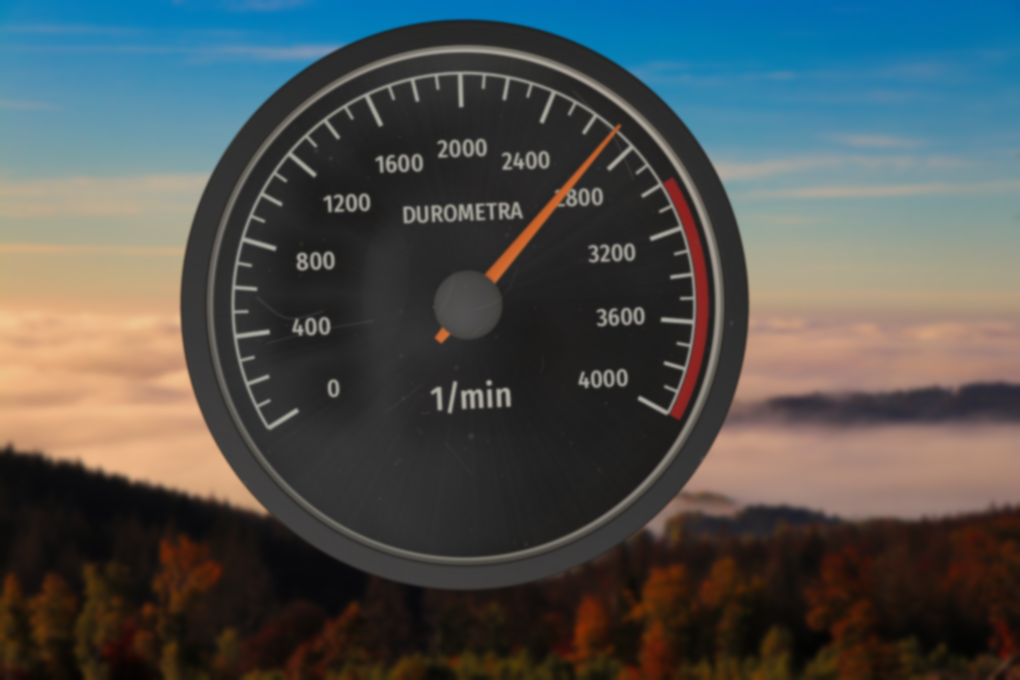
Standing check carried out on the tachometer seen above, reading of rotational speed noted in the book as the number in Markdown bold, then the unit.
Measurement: **2700** rpm
